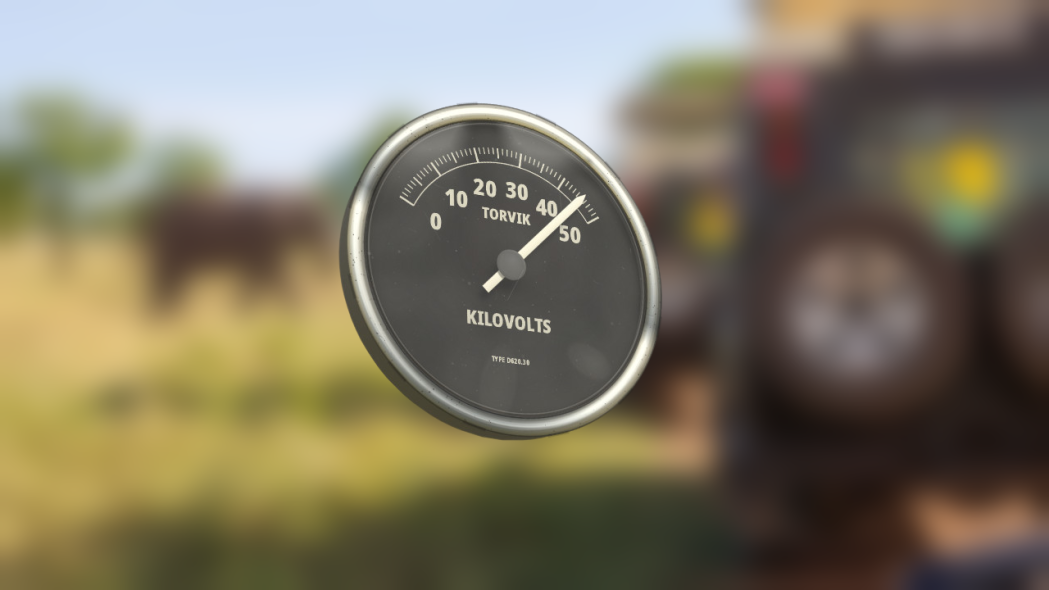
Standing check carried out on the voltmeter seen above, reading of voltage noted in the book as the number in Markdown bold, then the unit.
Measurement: **45** kV
